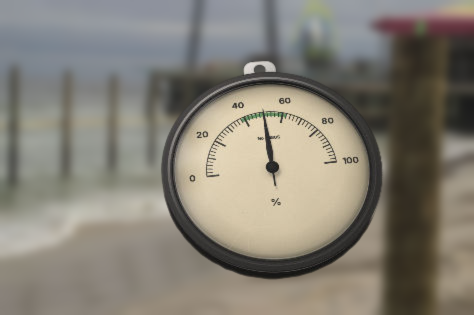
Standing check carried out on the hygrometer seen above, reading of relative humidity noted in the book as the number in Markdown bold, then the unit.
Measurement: **50** %
